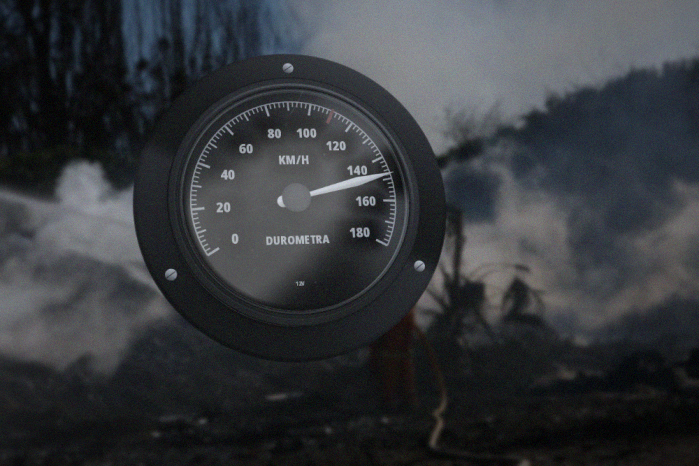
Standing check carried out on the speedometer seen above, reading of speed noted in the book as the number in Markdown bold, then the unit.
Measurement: **148** km/h
